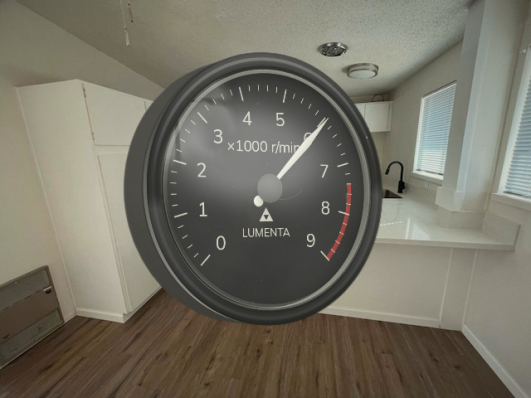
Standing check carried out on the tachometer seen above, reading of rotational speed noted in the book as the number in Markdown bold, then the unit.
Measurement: **6000** rpm
